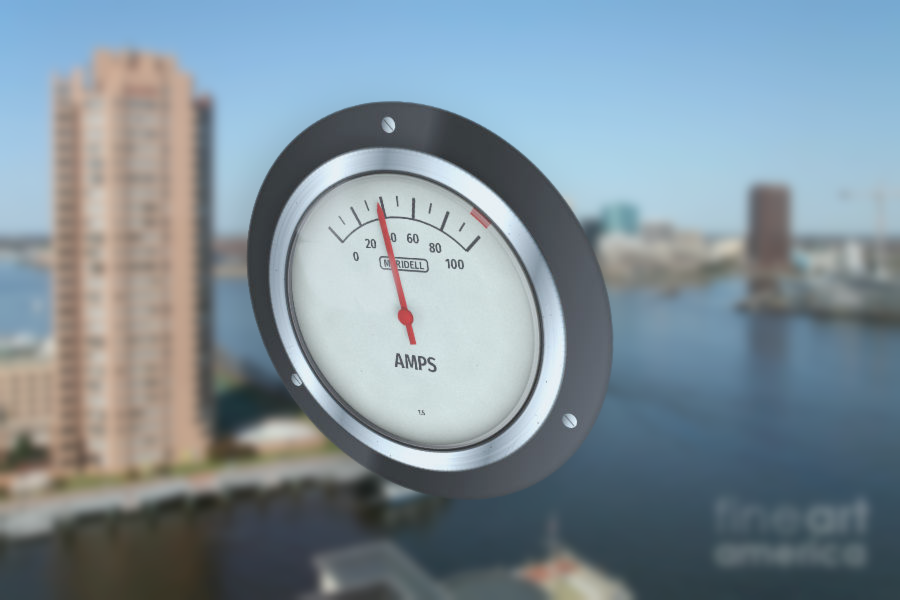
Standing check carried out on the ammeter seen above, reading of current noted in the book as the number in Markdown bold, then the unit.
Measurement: **40** A
